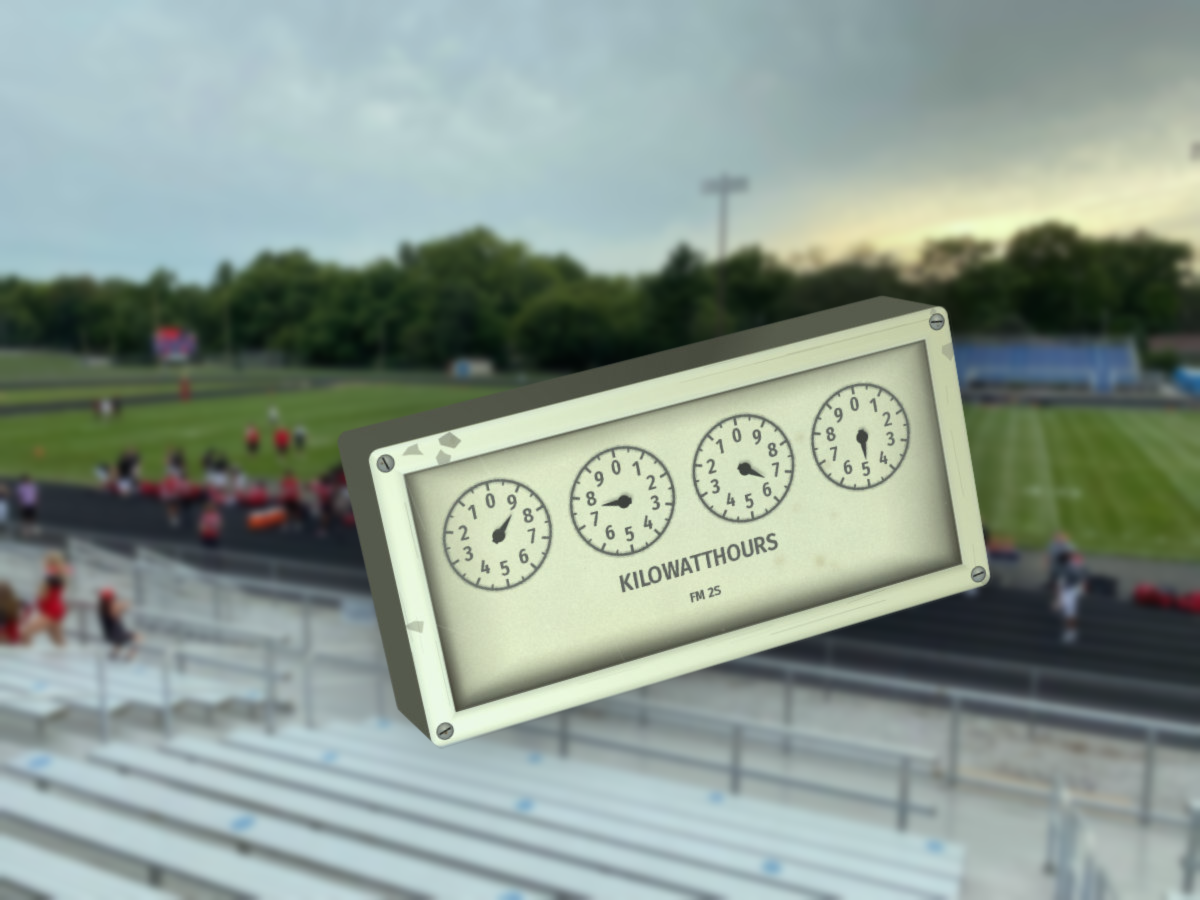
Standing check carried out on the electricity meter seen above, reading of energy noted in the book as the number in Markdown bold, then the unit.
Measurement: **8765** kWh
